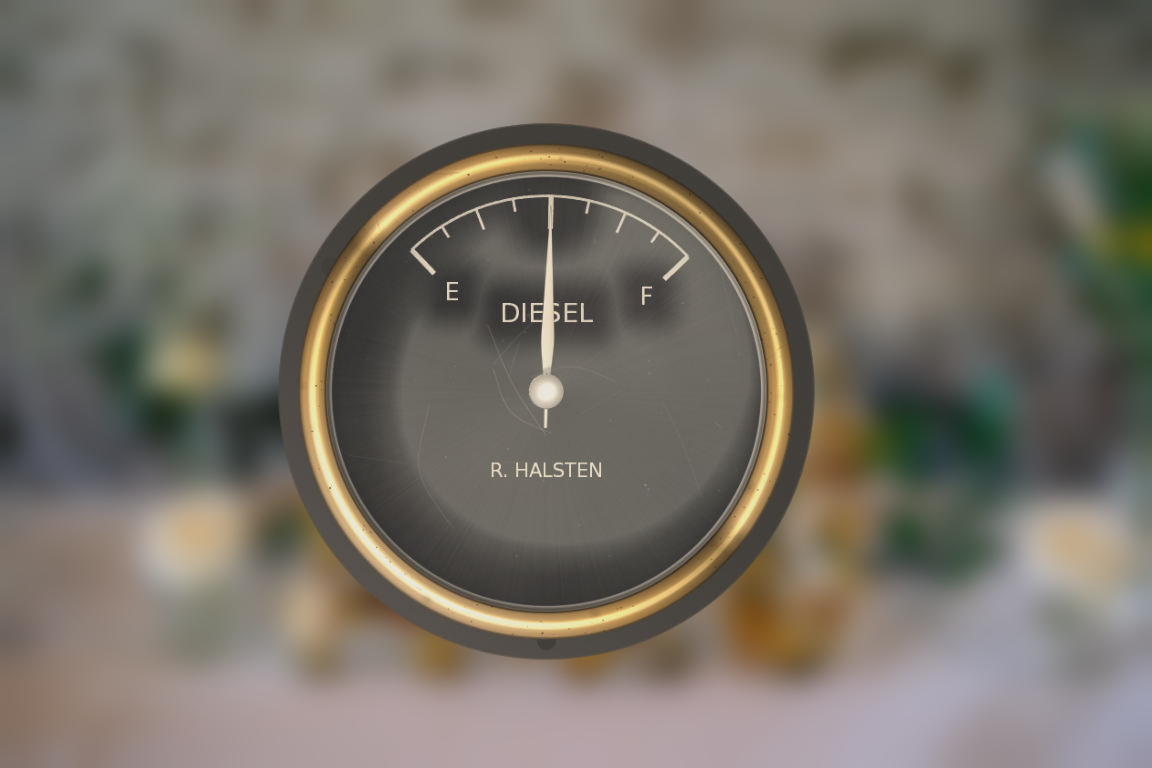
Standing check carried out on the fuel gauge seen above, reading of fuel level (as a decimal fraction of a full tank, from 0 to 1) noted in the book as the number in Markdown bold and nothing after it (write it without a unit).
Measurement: **0.5**
